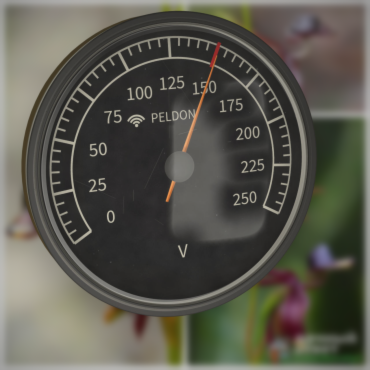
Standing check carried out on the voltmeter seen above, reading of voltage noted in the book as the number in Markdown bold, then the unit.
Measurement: **150** V
